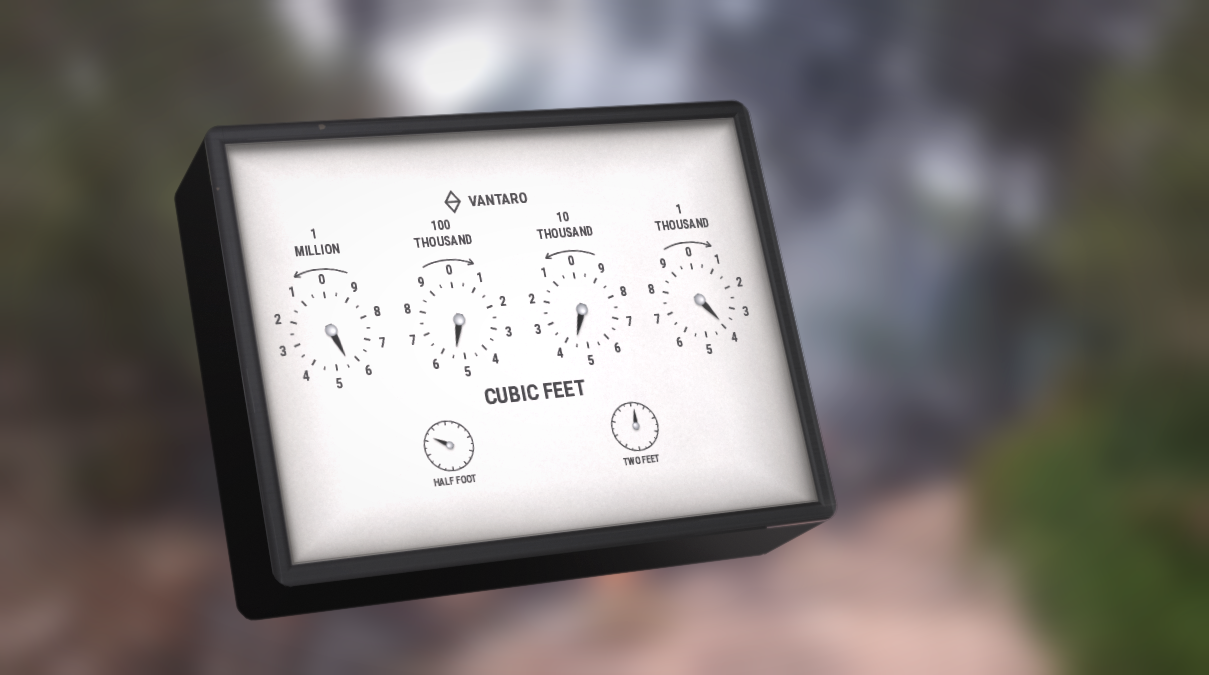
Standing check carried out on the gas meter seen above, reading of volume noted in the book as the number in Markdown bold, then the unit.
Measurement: **554400** ft³
